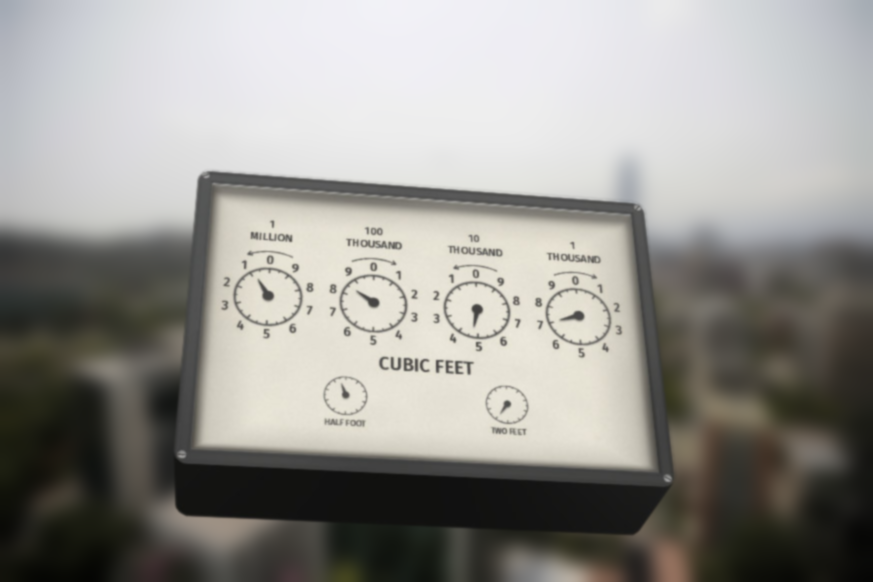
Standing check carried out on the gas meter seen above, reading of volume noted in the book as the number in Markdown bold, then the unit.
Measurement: **84700** ft³
